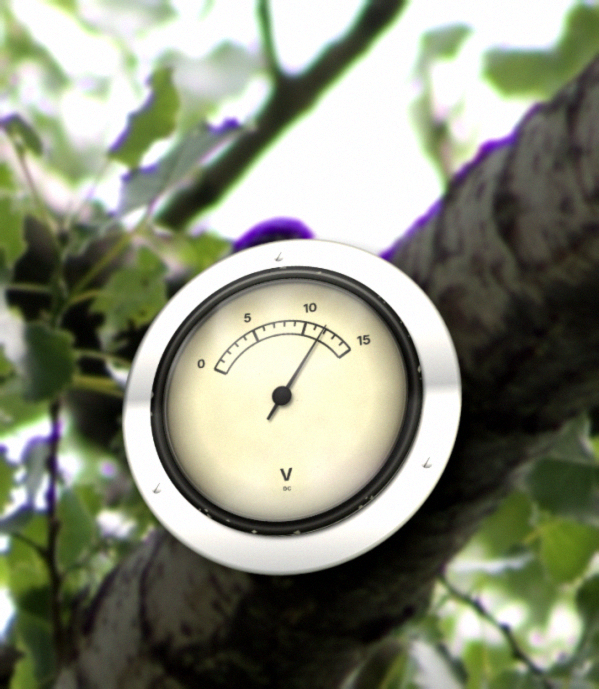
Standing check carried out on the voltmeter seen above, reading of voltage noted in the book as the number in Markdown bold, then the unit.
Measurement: **12** V
